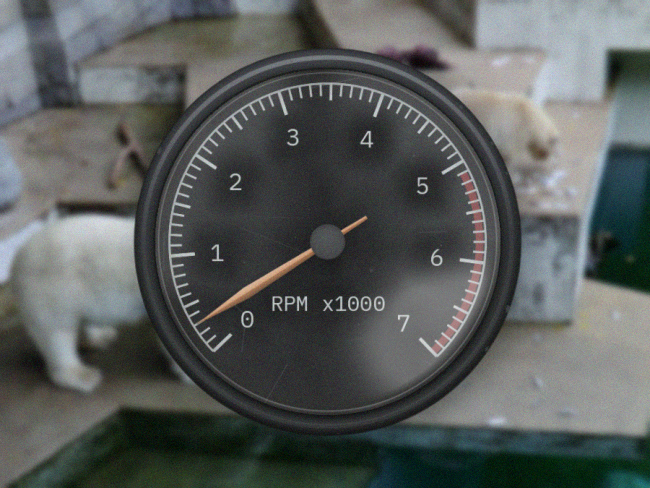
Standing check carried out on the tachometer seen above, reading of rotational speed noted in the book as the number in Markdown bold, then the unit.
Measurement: **300** rpm
